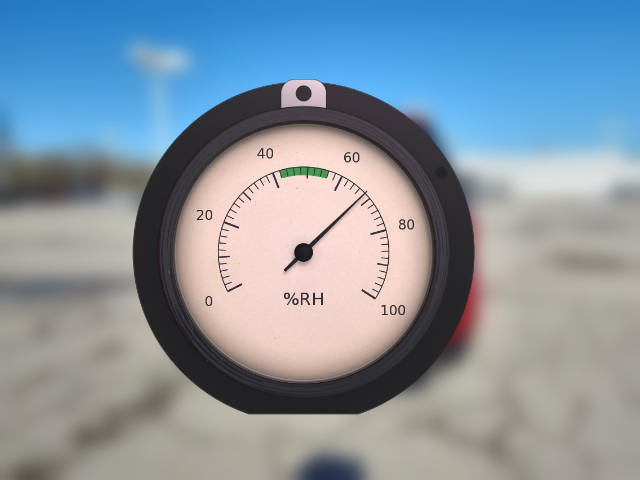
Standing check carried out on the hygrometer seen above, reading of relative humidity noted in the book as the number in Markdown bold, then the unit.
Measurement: **68** %
